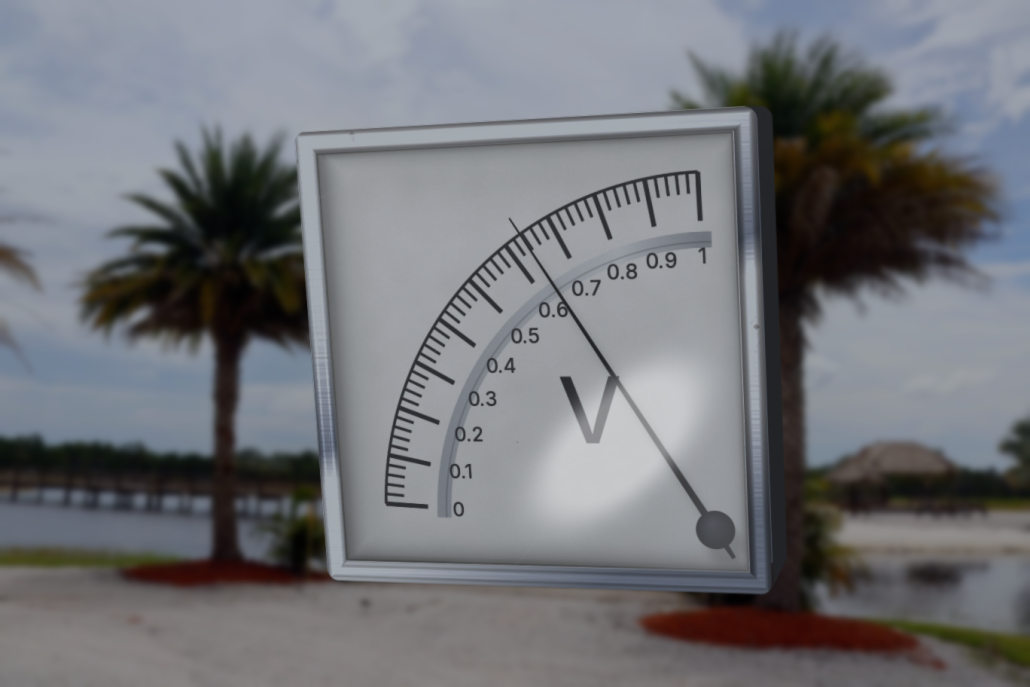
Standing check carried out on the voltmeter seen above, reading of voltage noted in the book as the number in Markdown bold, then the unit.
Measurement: **0.64** V
